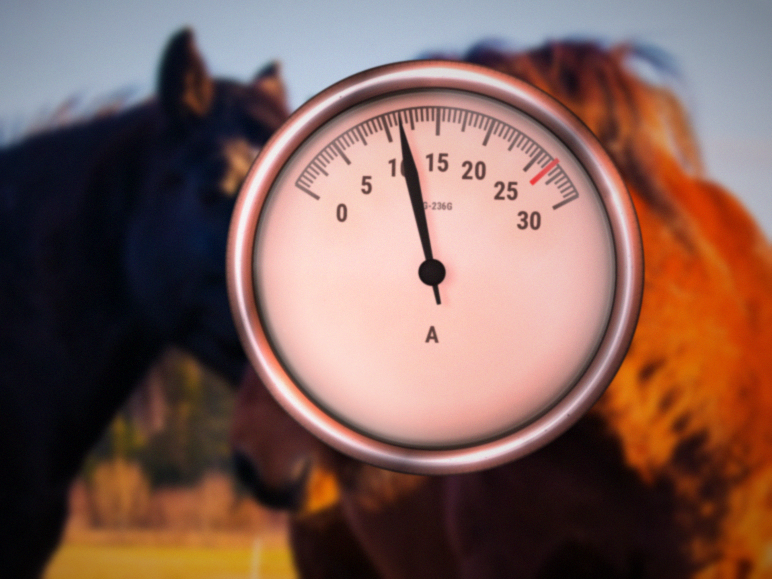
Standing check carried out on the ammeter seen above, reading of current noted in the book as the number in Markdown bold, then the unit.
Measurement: **11.5** A
